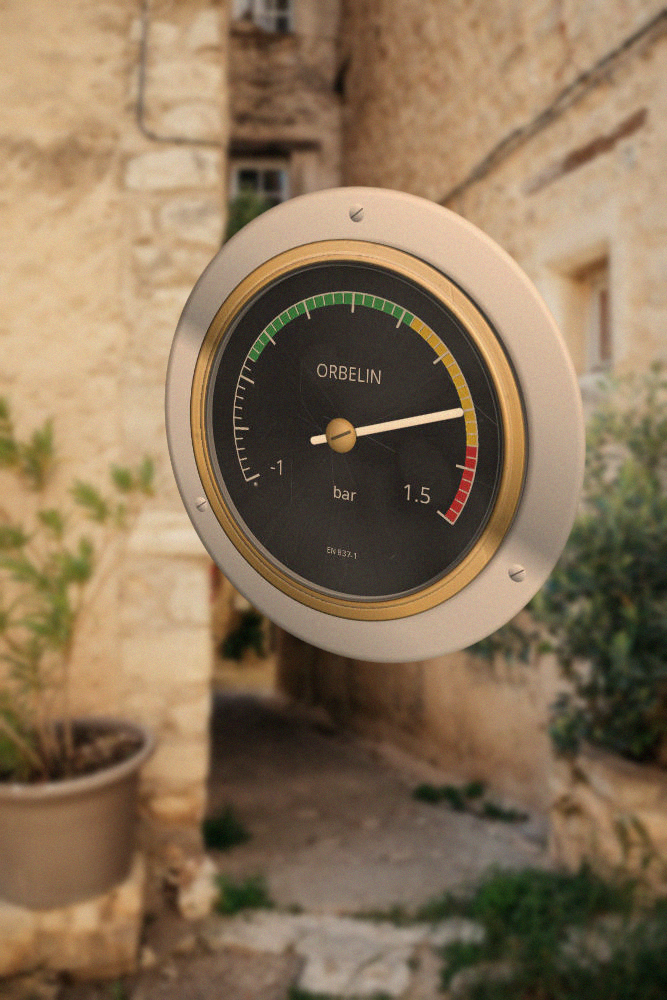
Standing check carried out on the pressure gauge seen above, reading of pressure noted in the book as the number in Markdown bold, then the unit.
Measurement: **1** bar
